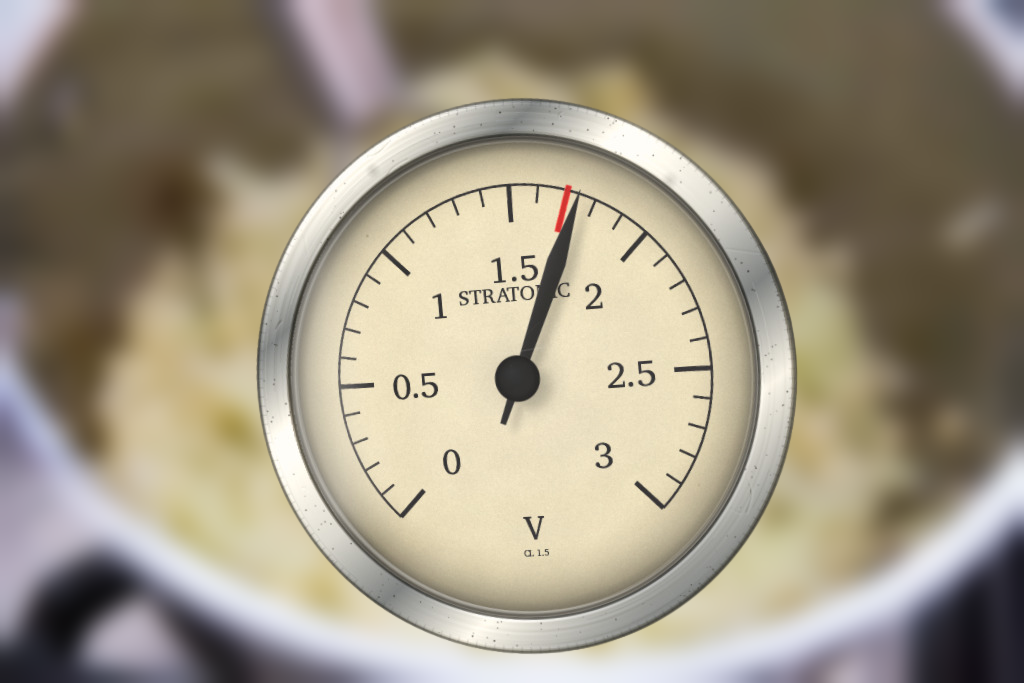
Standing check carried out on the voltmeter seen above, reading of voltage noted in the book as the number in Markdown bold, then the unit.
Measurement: **1.75** V
